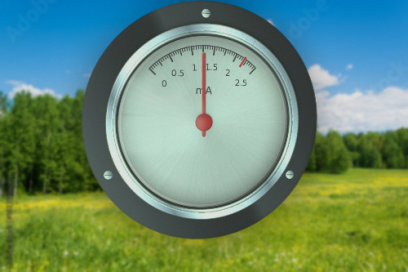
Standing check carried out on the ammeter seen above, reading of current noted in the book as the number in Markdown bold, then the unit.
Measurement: **1.25** mA
